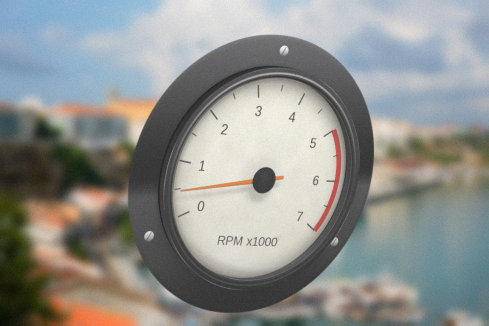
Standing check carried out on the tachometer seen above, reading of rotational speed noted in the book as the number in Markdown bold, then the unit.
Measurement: **500** rpm
